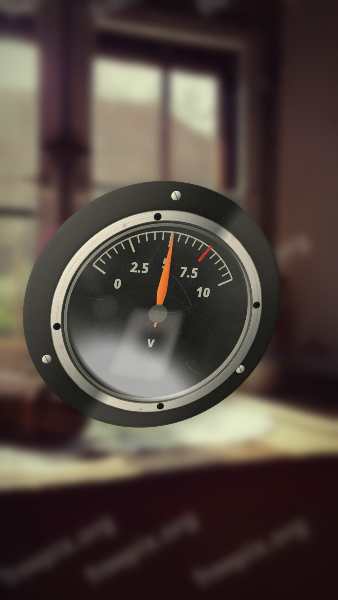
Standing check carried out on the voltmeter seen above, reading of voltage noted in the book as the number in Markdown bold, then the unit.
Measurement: **5** V
